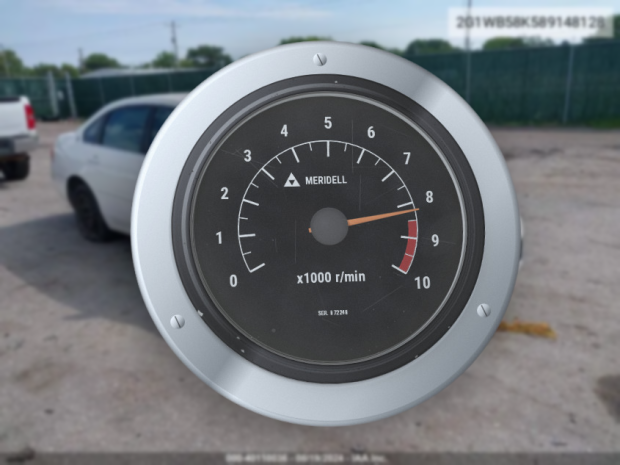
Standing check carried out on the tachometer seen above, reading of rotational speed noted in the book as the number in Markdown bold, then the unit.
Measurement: **8250** rpm
